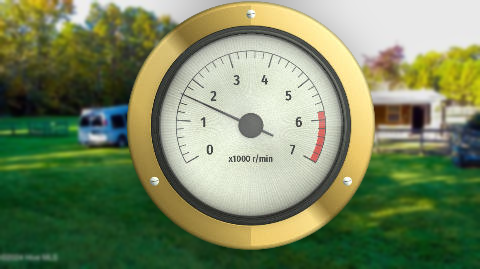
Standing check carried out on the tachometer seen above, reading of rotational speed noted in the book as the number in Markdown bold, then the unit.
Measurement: **1600** rpm
